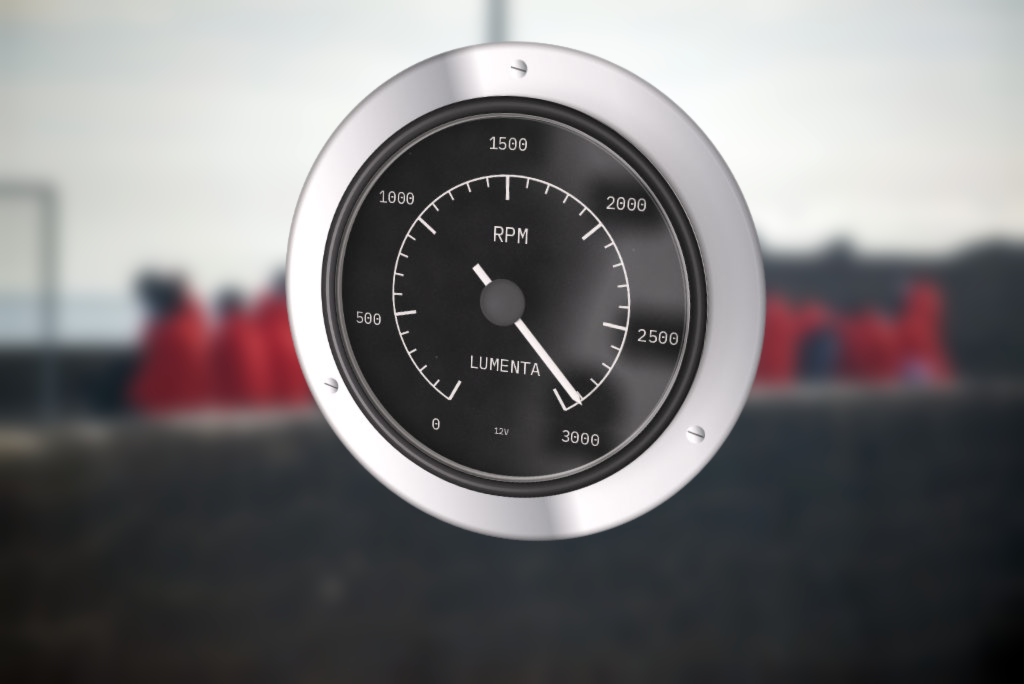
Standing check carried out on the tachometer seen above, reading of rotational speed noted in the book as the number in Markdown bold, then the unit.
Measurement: **2900** rpm
